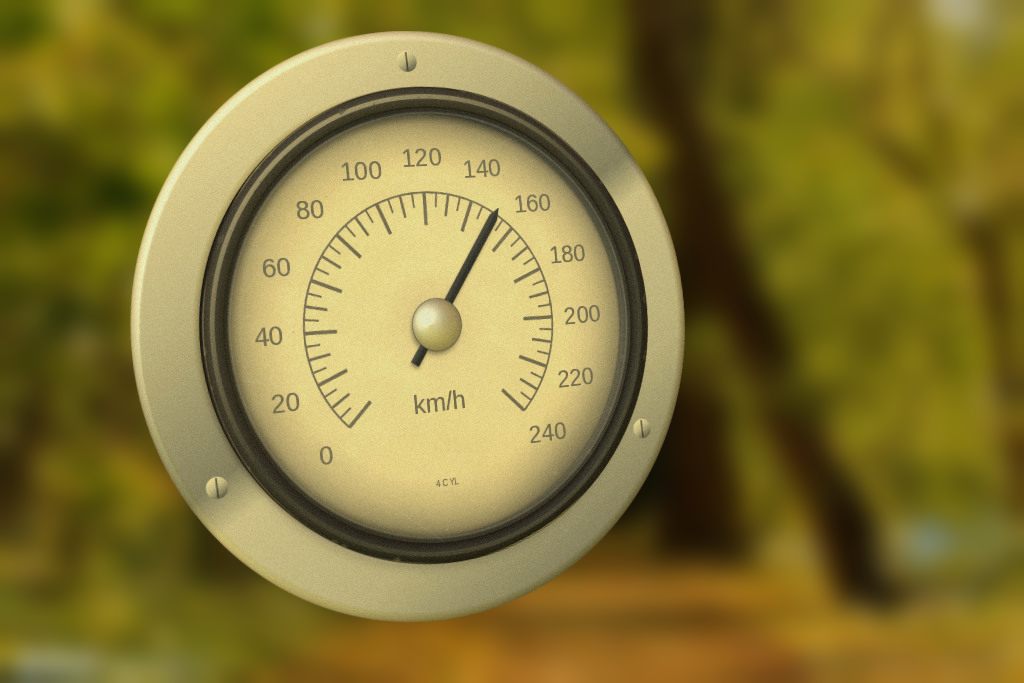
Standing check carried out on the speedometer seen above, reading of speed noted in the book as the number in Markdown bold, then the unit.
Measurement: **150** km/h
